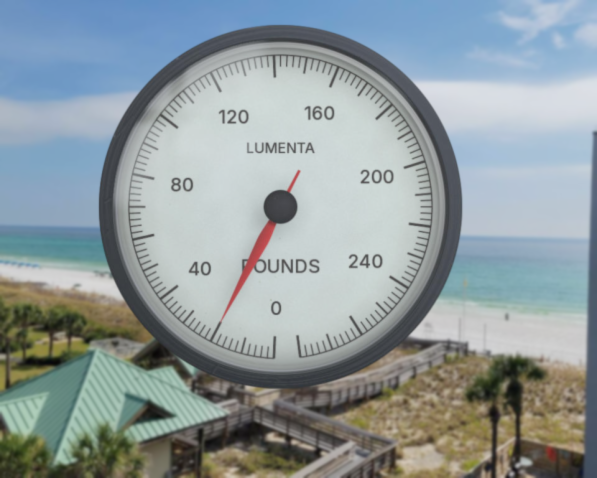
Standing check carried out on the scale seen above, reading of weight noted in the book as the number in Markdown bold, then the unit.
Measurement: **20** lb
